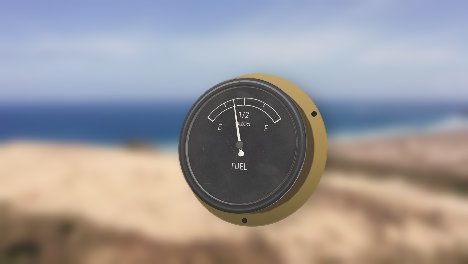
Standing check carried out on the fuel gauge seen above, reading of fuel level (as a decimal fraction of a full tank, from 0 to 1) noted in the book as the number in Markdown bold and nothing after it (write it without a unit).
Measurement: **0.375**
